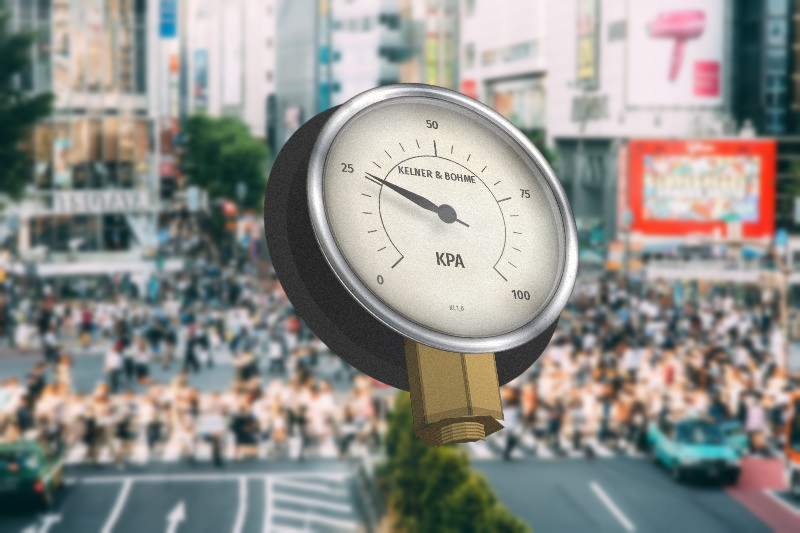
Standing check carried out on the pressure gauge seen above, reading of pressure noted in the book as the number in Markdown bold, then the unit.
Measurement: **25** kPa
